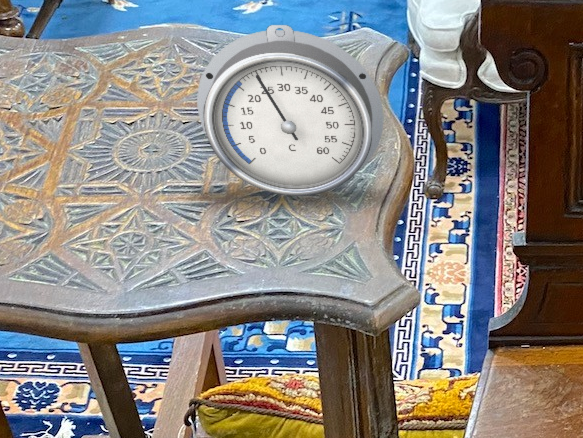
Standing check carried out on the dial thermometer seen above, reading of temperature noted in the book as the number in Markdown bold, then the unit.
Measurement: **25** °C
